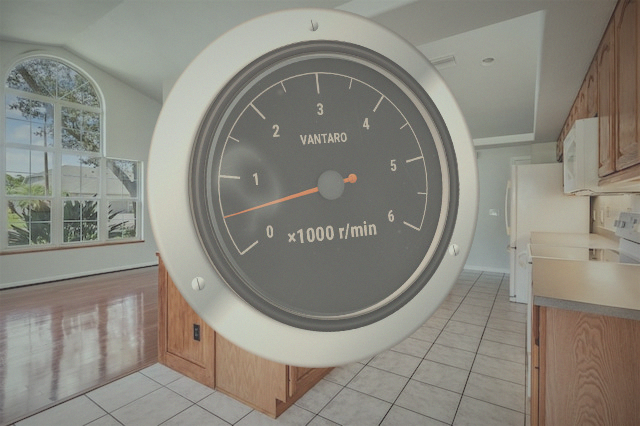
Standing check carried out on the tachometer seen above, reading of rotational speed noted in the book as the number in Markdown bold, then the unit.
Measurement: **500** rpm
